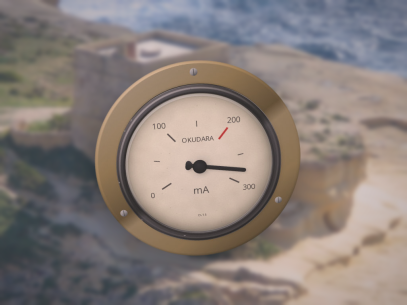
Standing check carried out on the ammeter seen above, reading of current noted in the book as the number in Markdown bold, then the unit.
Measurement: **275** mA
